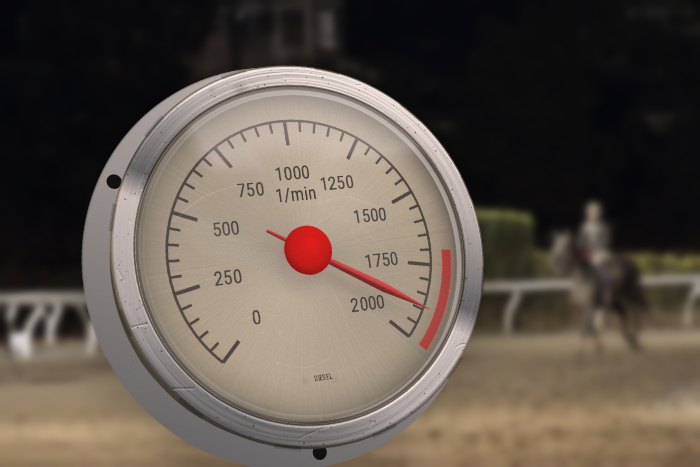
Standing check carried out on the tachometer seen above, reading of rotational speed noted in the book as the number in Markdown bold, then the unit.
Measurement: **1900** rpm
